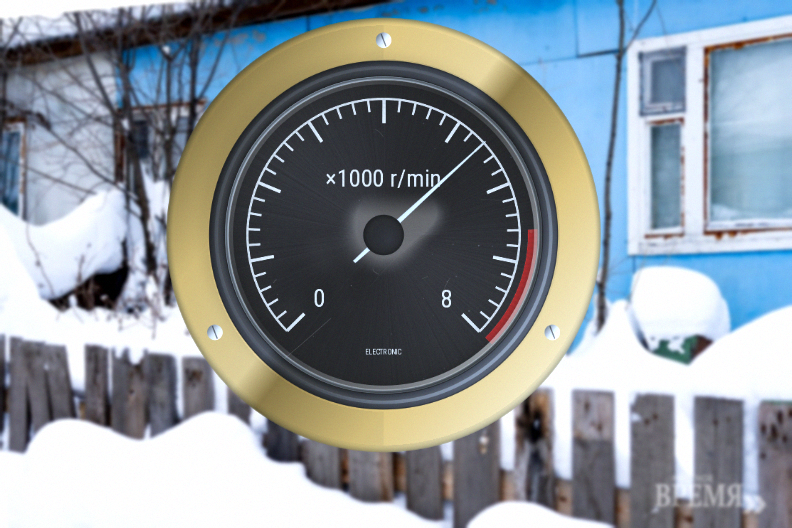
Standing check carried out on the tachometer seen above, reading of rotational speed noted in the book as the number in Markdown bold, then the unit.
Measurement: **5400** rpm
